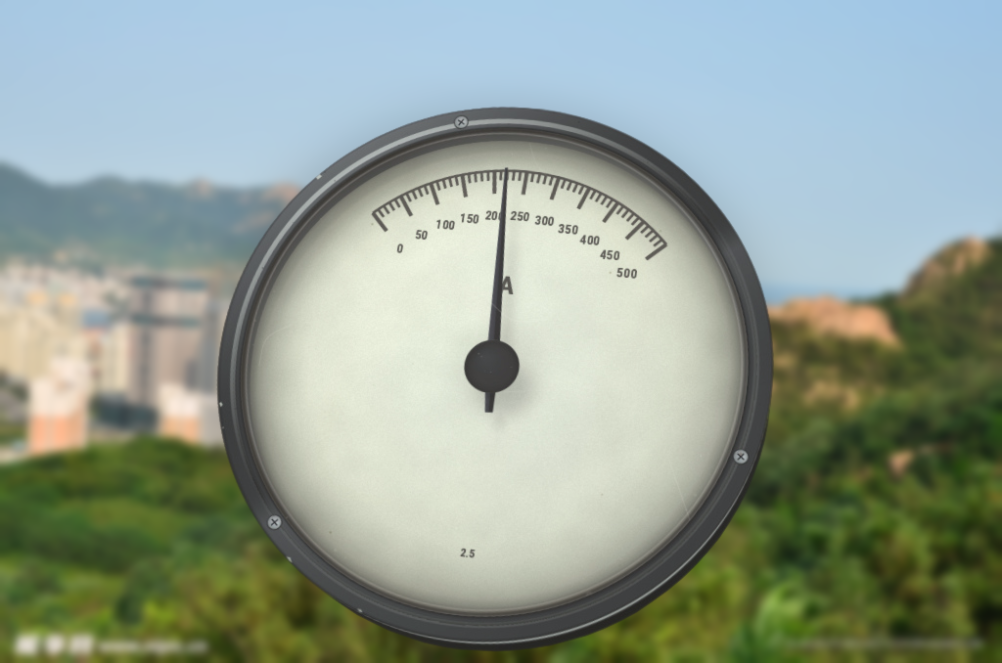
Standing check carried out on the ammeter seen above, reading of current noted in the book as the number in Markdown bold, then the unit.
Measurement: **220** A
